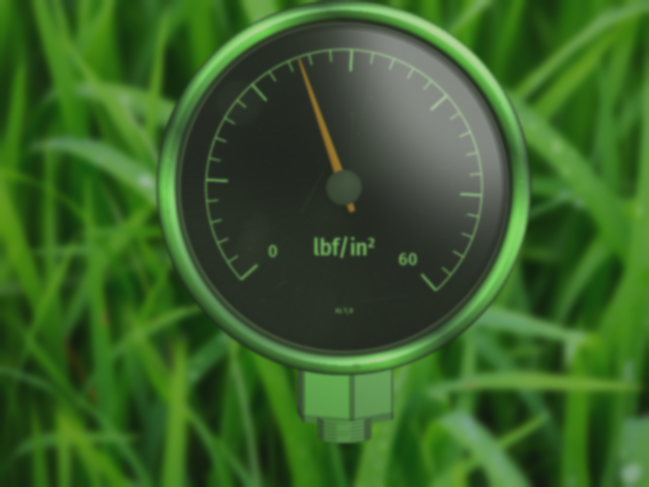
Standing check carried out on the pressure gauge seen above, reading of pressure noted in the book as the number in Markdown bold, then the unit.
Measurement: **25** psi
